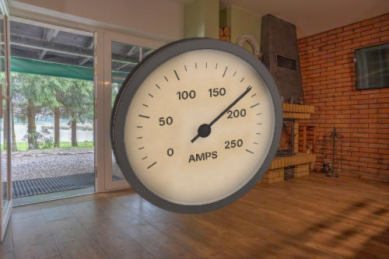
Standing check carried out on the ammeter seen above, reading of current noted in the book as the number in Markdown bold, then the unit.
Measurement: **180** A
